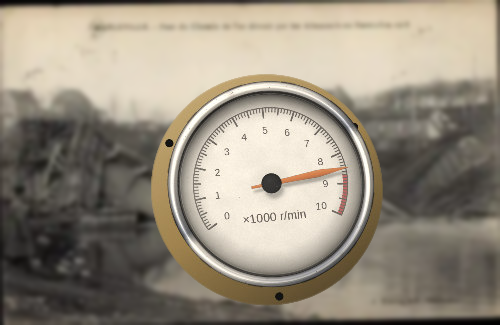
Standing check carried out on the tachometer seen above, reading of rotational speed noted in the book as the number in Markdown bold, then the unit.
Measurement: **8500** rpm
